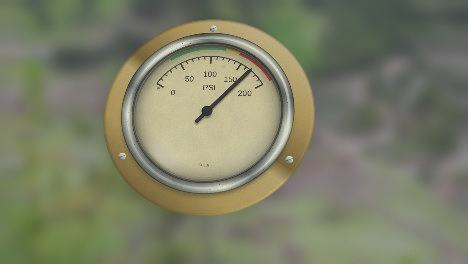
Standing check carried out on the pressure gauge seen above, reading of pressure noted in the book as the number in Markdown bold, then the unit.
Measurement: **170** psi
